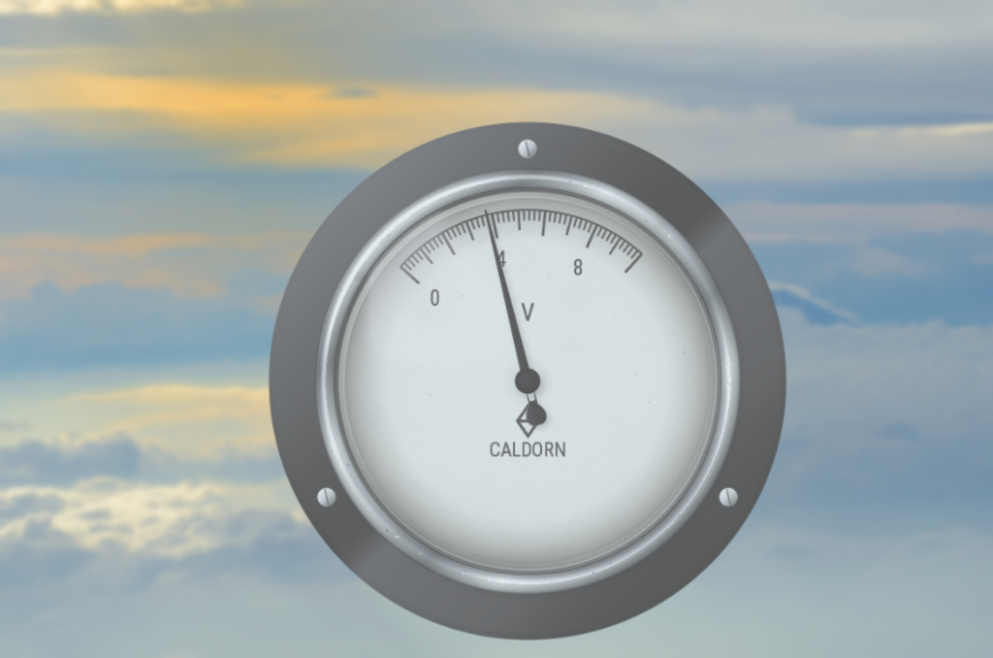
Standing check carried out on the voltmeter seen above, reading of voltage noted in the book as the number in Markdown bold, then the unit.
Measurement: **3.8** V
